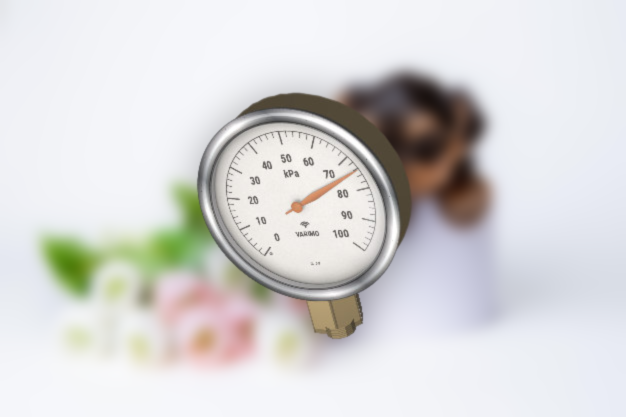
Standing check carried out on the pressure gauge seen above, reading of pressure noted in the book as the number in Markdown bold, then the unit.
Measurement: **74** kPa
